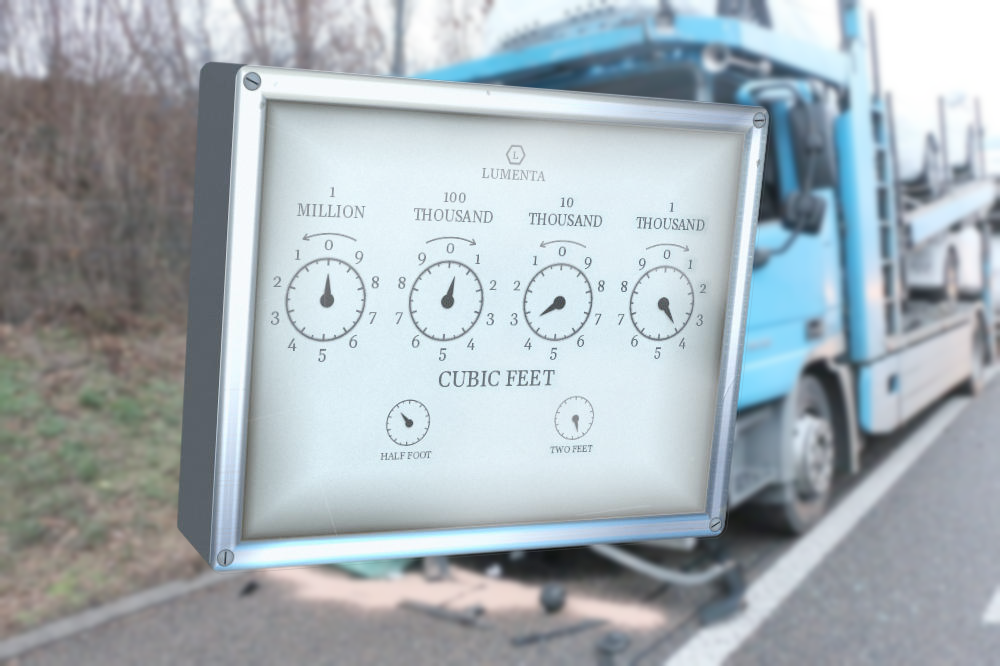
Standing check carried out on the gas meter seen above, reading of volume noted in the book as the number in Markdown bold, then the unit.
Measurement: **3400** ft³
